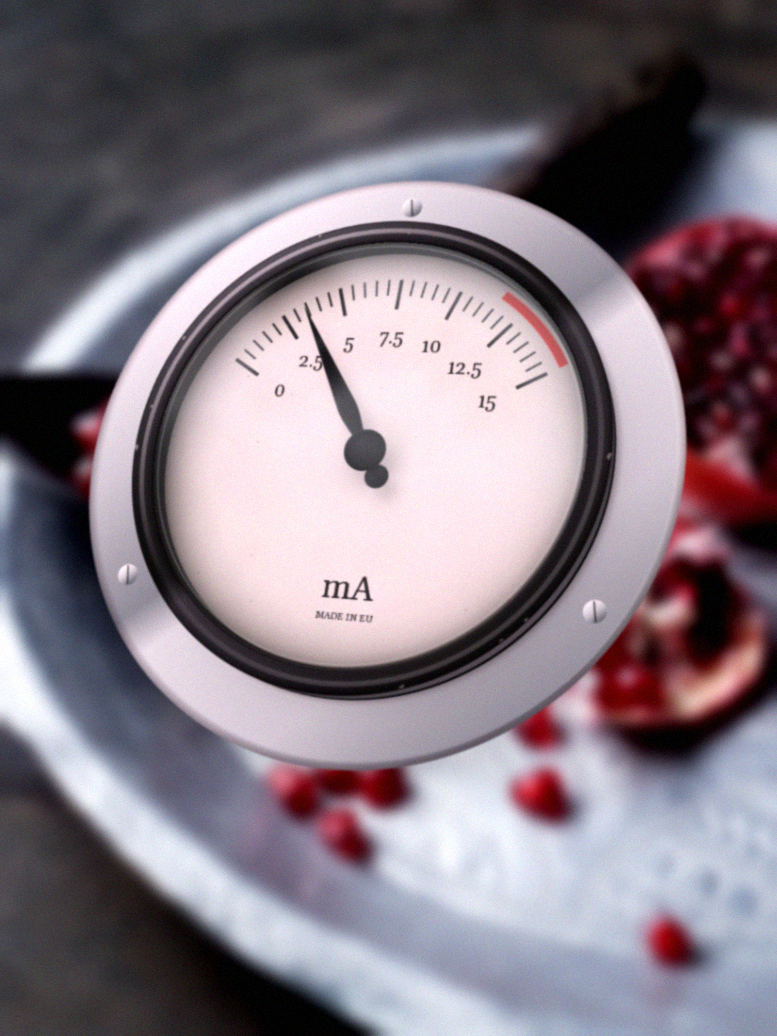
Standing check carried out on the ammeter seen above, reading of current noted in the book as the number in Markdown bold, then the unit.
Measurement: **3.5** mA
